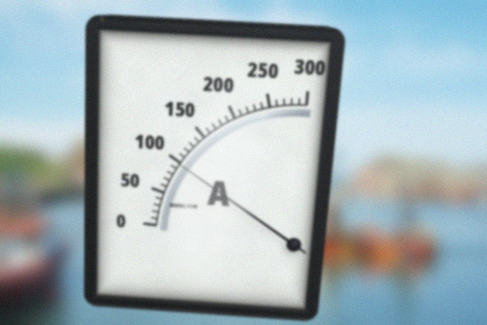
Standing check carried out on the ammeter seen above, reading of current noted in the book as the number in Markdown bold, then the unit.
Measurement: **100** A
